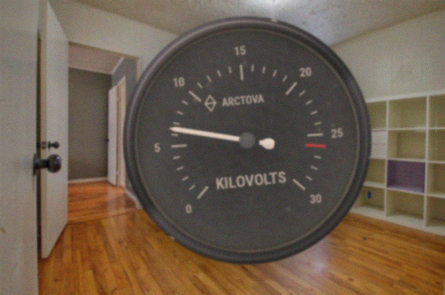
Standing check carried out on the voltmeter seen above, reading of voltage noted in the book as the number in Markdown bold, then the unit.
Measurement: **6.5** kV
